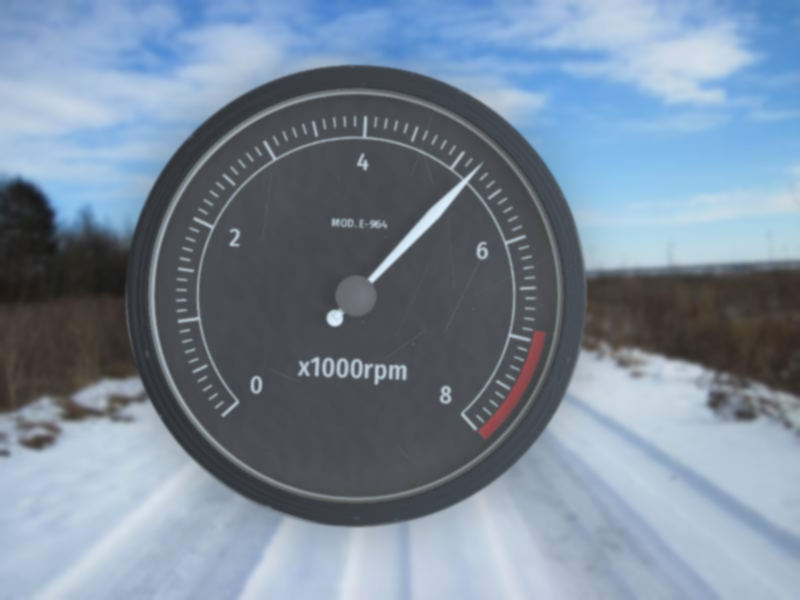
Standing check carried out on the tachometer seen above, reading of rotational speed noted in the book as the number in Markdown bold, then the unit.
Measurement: **5200** rpm
